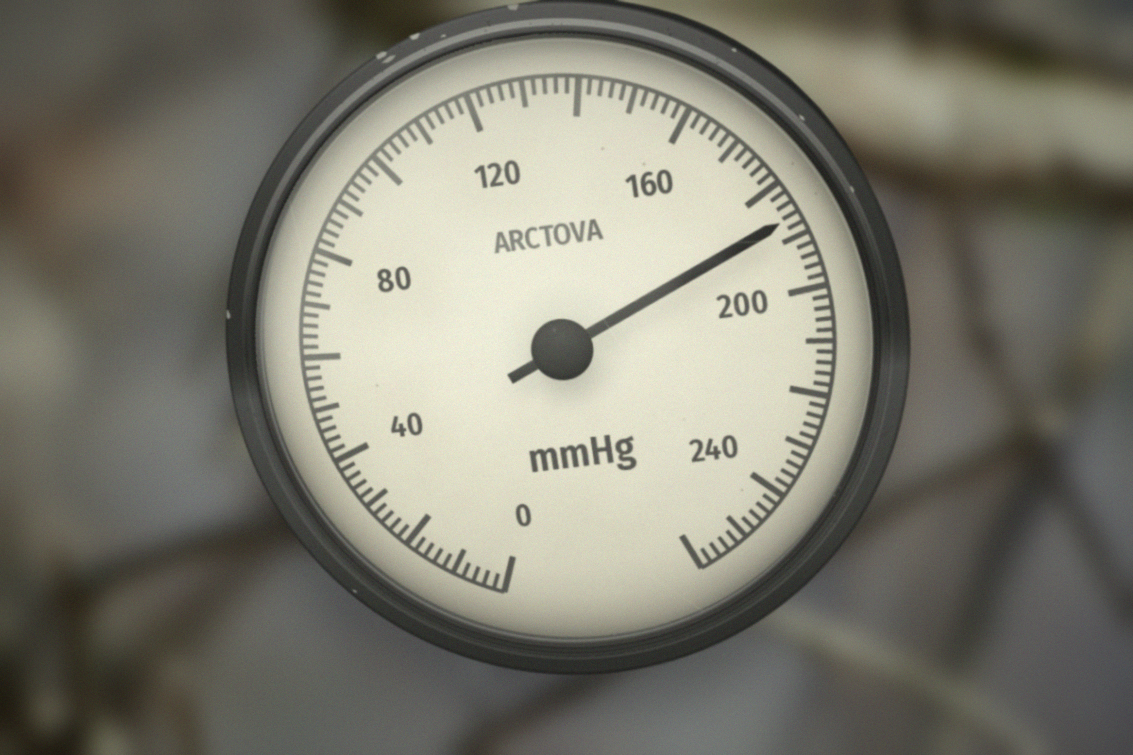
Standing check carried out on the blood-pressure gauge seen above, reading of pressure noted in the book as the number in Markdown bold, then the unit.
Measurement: **186** mmHg
